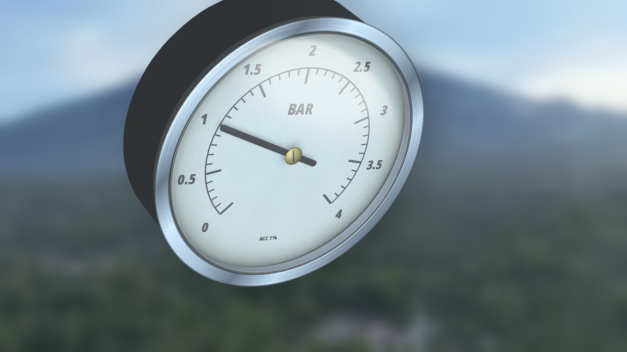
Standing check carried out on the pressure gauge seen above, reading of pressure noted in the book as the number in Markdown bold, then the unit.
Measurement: **1** bar
